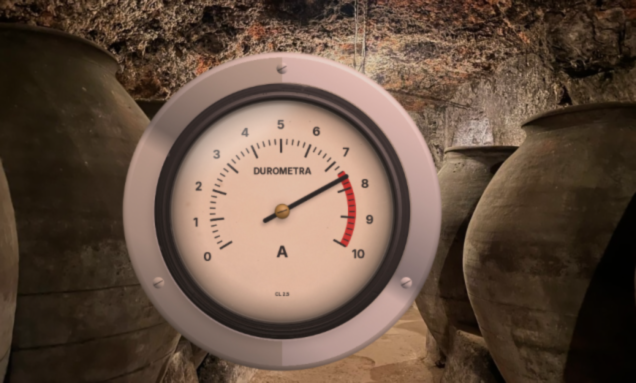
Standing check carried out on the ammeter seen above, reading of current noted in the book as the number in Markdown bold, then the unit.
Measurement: **7.6** A
